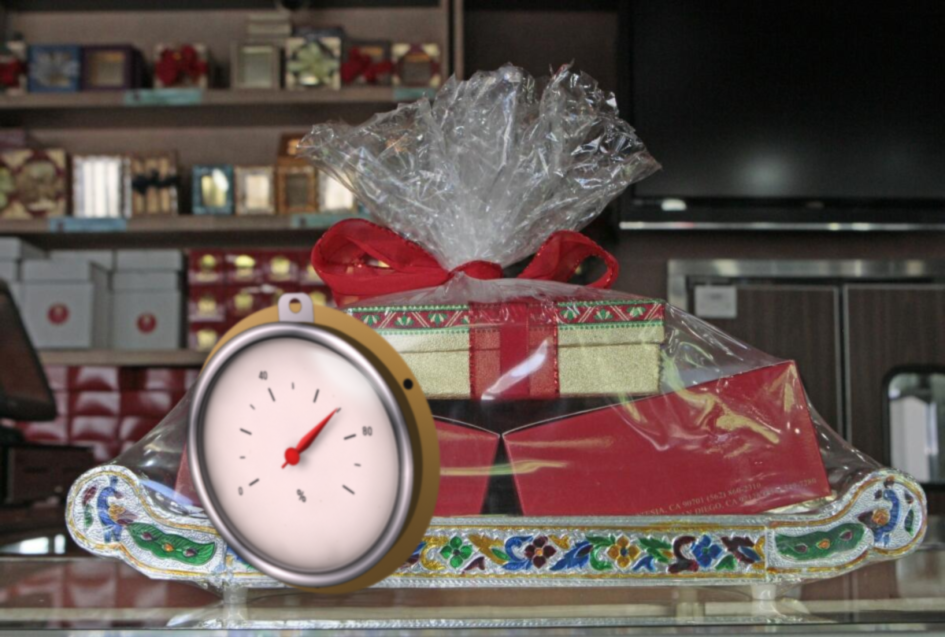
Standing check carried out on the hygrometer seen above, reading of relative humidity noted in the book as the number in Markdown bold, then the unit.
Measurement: **70** %
